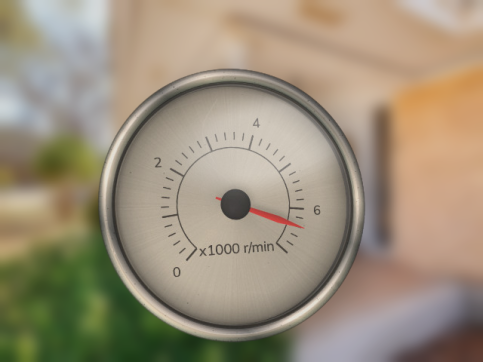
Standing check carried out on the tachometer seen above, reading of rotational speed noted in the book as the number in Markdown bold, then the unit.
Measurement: **6400** rpm
